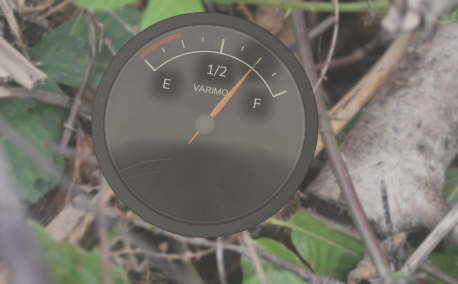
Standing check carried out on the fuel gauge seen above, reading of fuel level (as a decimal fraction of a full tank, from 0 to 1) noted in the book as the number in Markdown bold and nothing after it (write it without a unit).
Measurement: **0.75**
